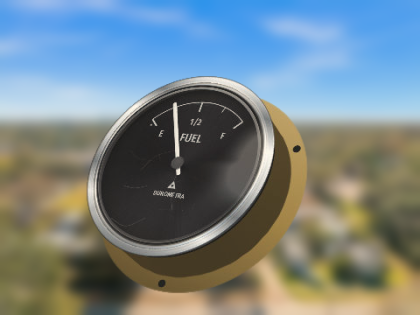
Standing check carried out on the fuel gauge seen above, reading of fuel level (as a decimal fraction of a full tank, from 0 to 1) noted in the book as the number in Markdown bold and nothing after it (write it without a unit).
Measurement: **0.25**
